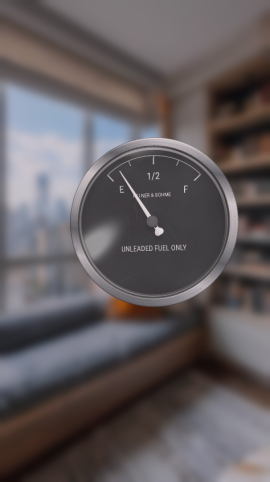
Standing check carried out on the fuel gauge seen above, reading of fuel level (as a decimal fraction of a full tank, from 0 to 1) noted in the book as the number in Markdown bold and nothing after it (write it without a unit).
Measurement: **0.125**
